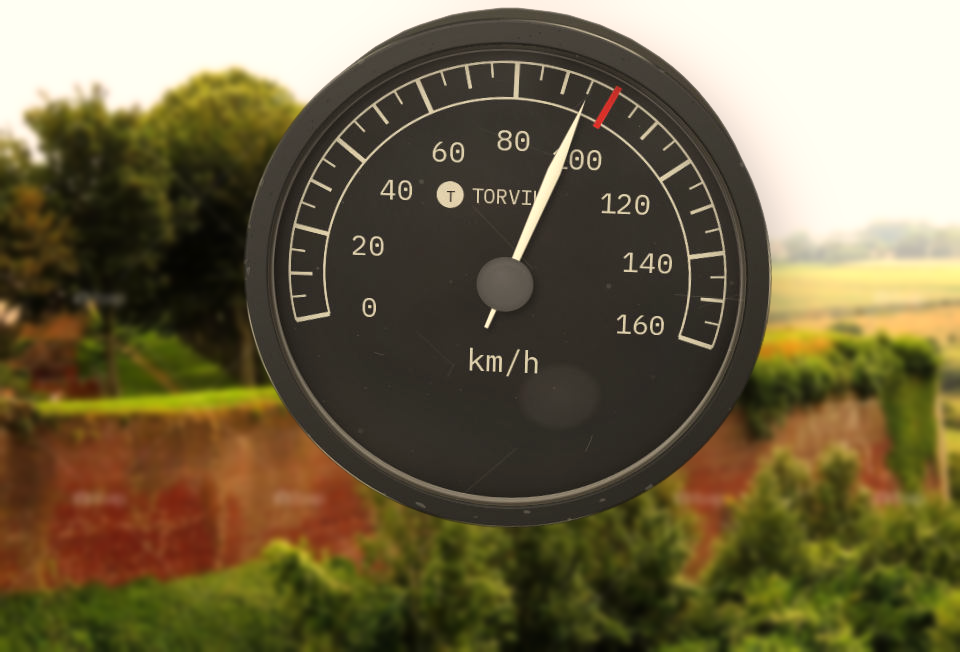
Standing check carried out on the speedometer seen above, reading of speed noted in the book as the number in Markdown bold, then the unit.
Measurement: **95** km/h
